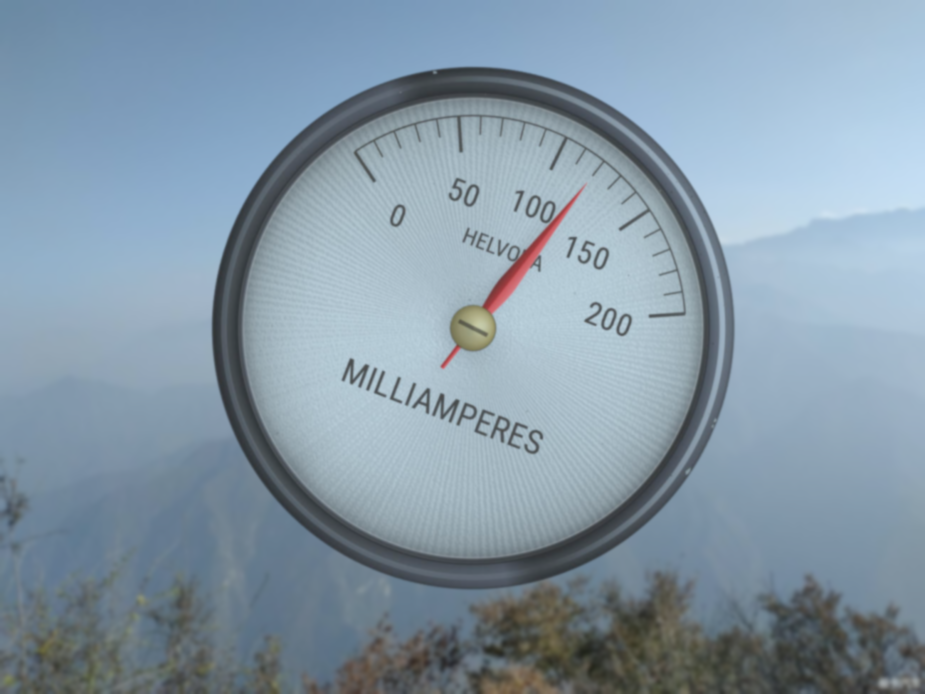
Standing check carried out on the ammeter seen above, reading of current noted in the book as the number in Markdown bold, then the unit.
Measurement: **120** mA
